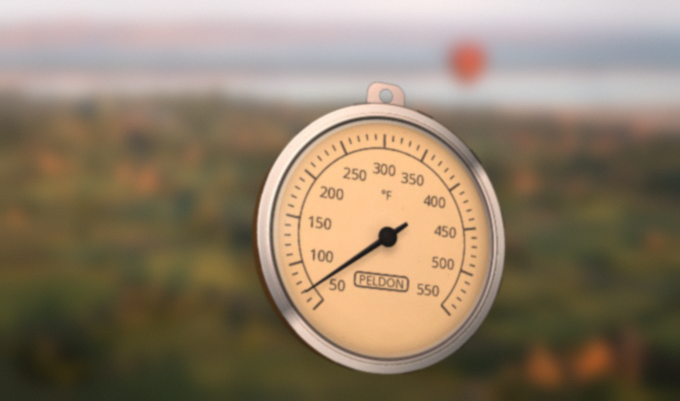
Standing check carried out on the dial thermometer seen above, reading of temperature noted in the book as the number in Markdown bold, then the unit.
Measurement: **70** °F
